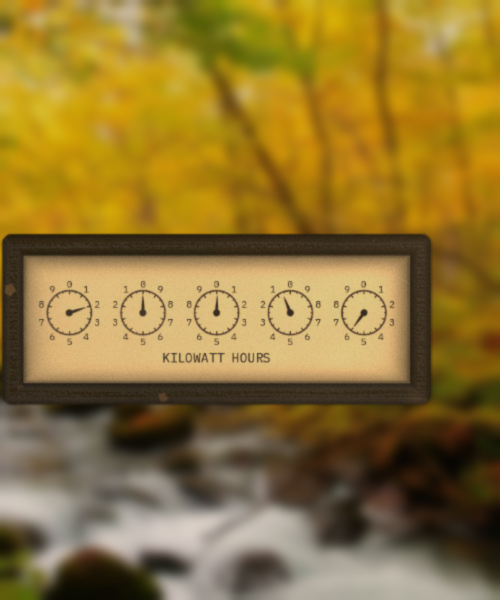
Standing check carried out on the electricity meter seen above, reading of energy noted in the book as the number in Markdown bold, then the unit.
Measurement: **20006** kWh
